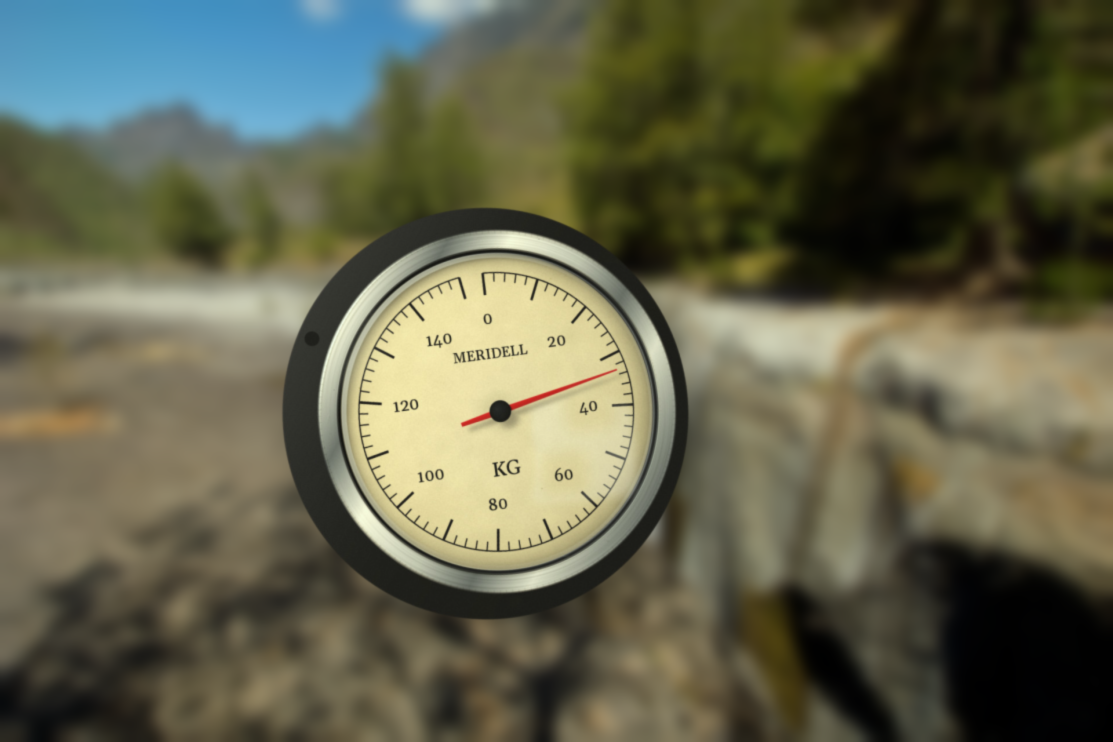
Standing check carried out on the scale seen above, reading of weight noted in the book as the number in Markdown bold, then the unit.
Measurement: **33** kg
